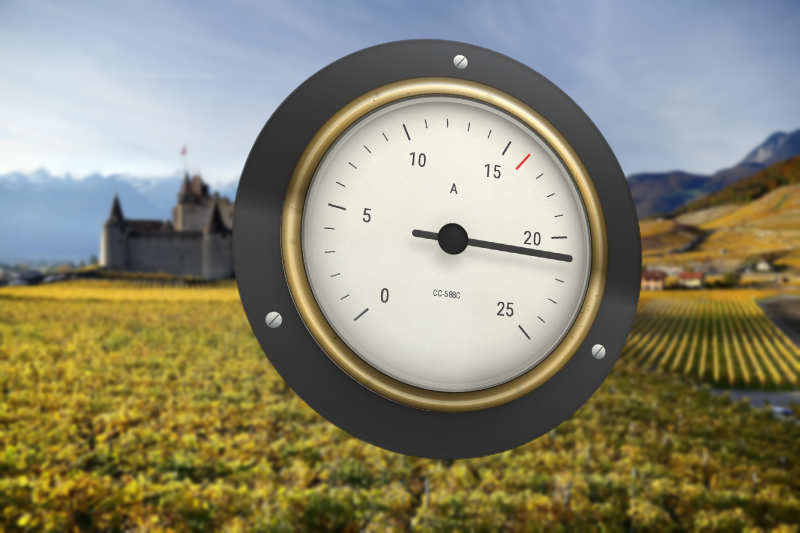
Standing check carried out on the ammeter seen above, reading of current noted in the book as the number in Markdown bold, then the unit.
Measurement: **21** A
